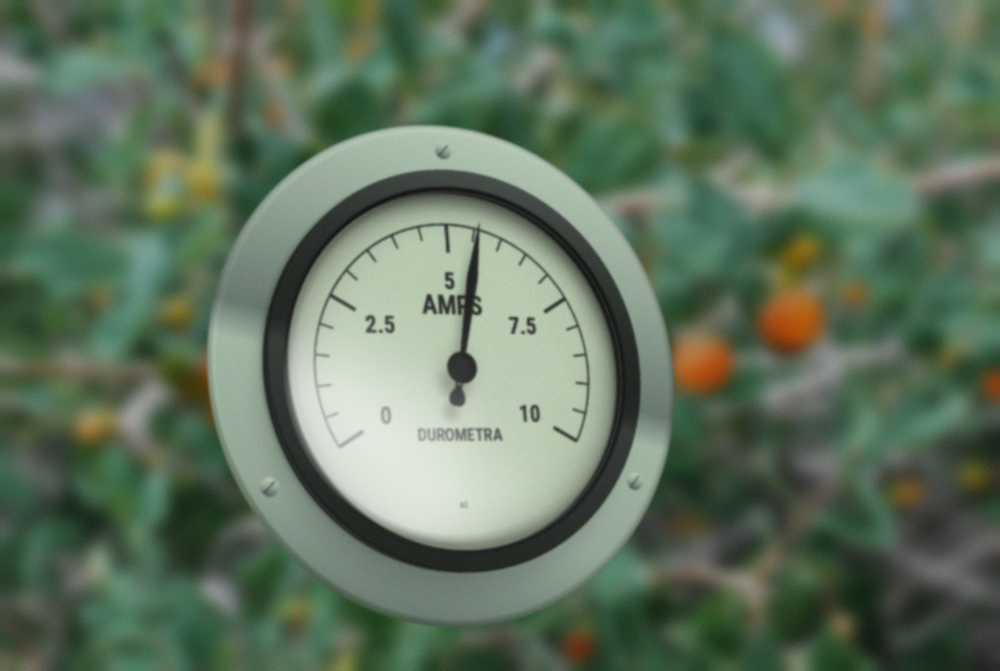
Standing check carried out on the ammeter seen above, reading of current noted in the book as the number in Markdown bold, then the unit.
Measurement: **5.5** A
